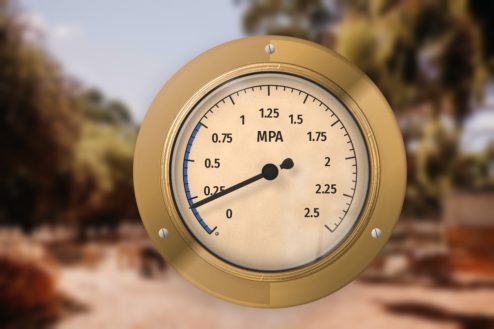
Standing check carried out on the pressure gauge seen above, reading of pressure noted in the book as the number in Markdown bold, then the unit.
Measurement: **0.2** MPa
